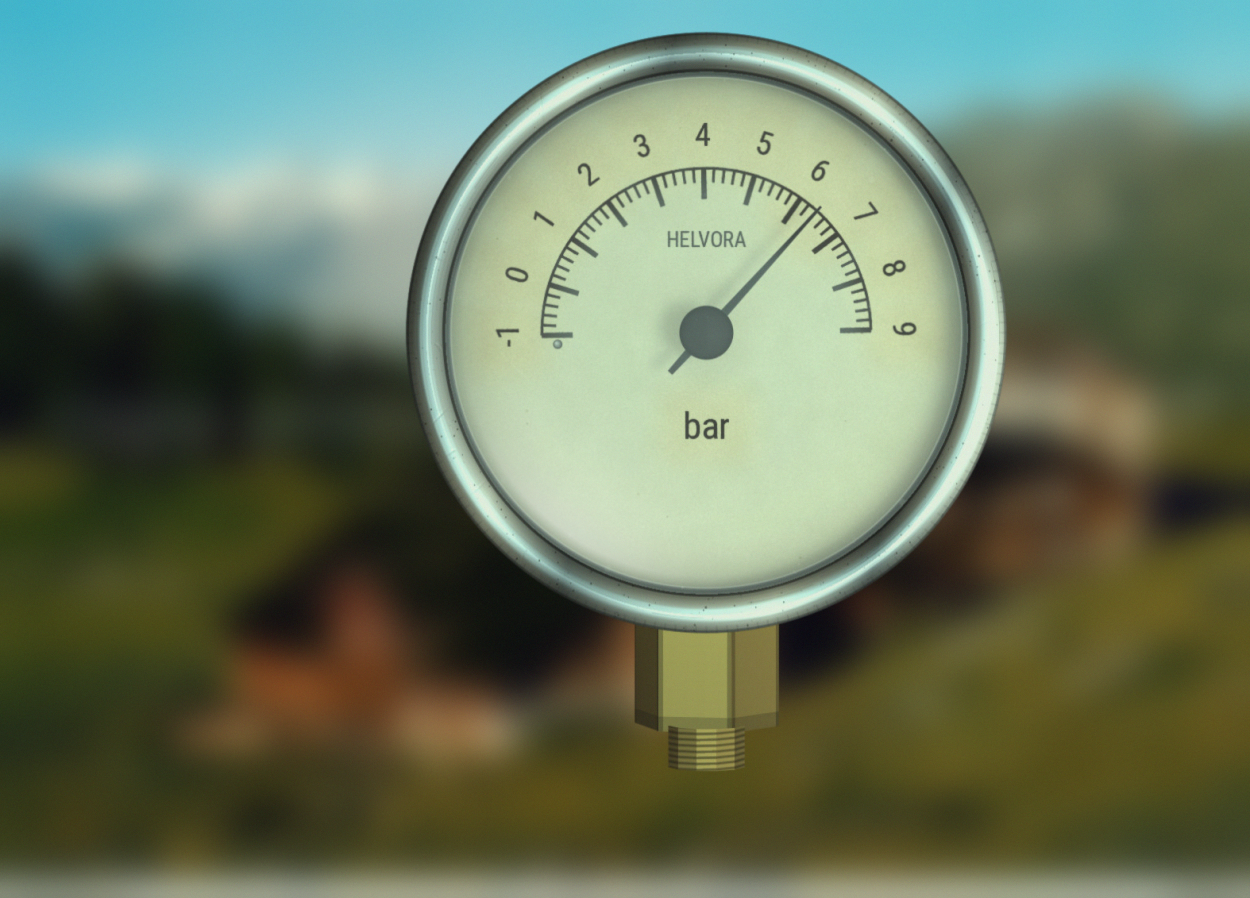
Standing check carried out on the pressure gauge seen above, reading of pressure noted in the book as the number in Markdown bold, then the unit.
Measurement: **6.4** bar
